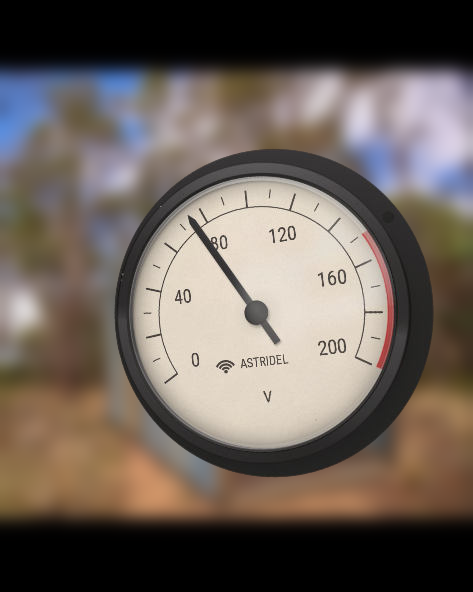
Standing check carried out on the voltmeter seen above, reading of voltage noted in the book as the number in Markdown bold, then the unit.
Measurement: **75** V
